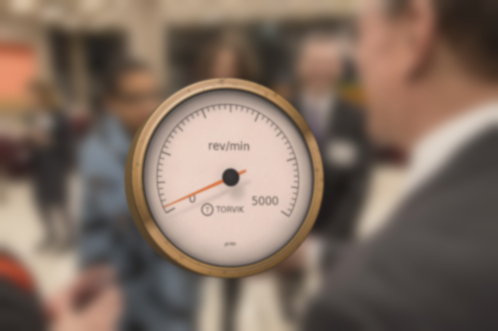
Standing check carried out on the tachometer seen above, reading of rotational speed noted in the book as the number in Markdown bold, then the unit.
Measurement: **100** rpm
